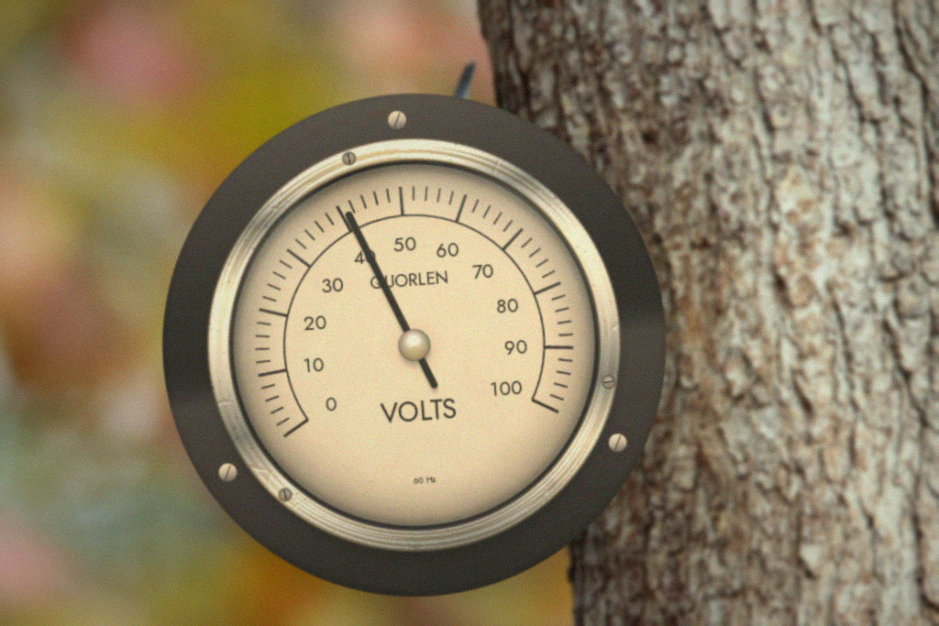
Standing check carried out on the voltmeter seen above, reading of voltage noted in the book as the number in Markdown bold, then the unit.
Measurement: **41** V
